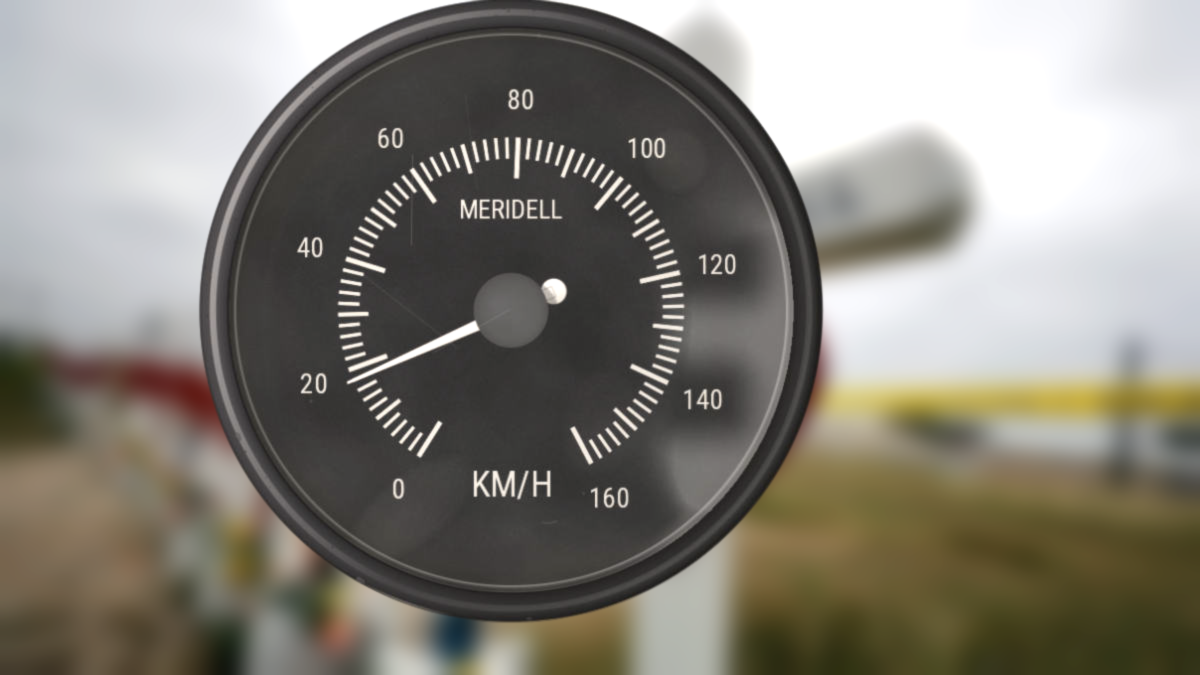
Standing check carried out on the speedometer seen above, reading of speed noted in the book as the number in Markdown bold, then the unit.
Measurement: **18** km/h
